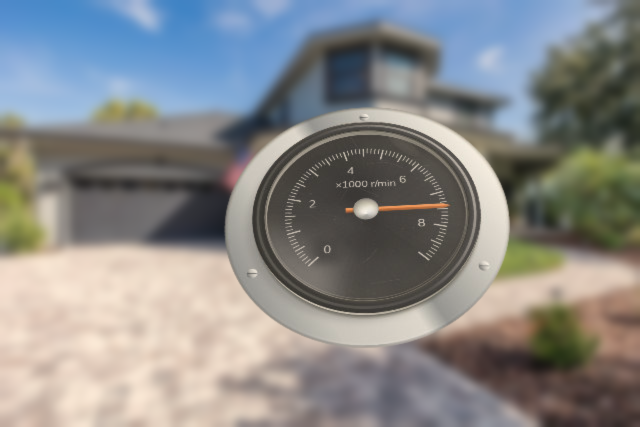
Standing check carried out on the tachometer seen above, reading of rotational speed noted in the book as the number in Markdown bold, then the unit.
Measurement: **7500** rpm
